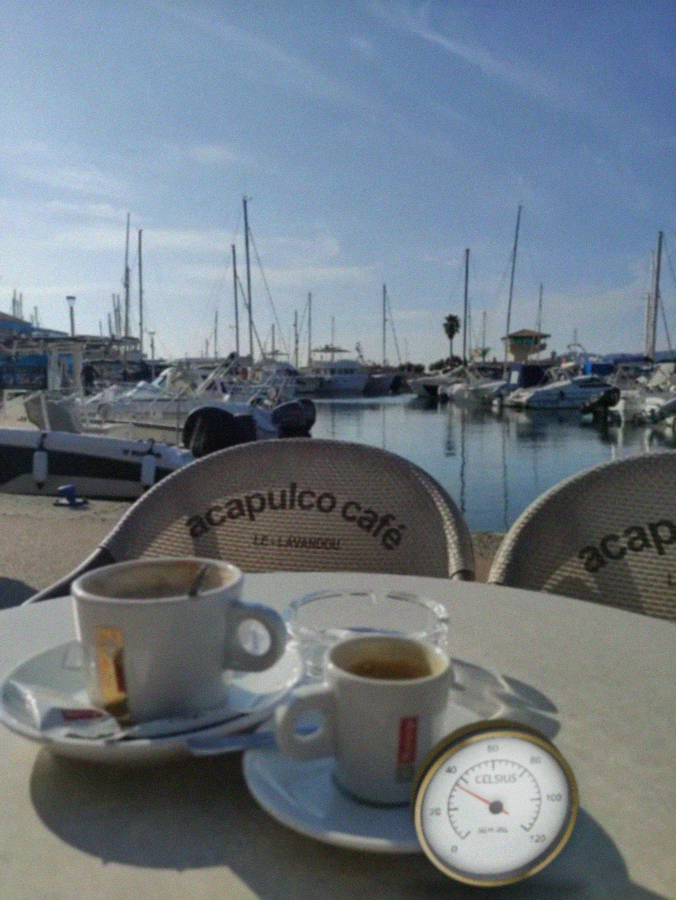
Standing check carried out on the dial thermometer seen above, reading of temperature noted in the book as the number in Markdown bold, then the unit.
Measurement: **36** °C
